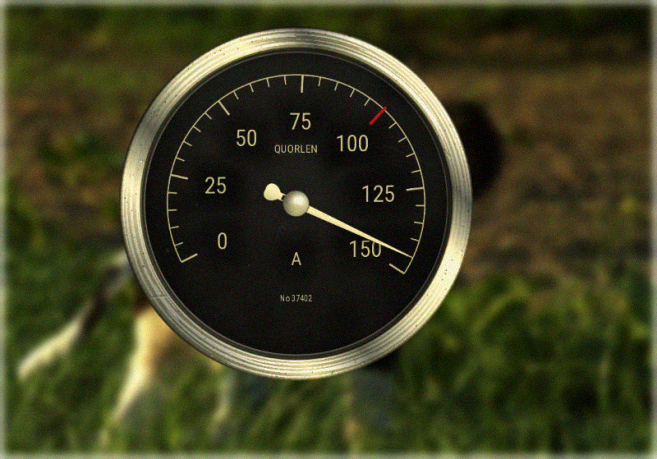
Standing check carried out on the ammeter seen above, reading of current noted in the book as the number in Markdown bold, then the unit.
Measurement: **145** A
